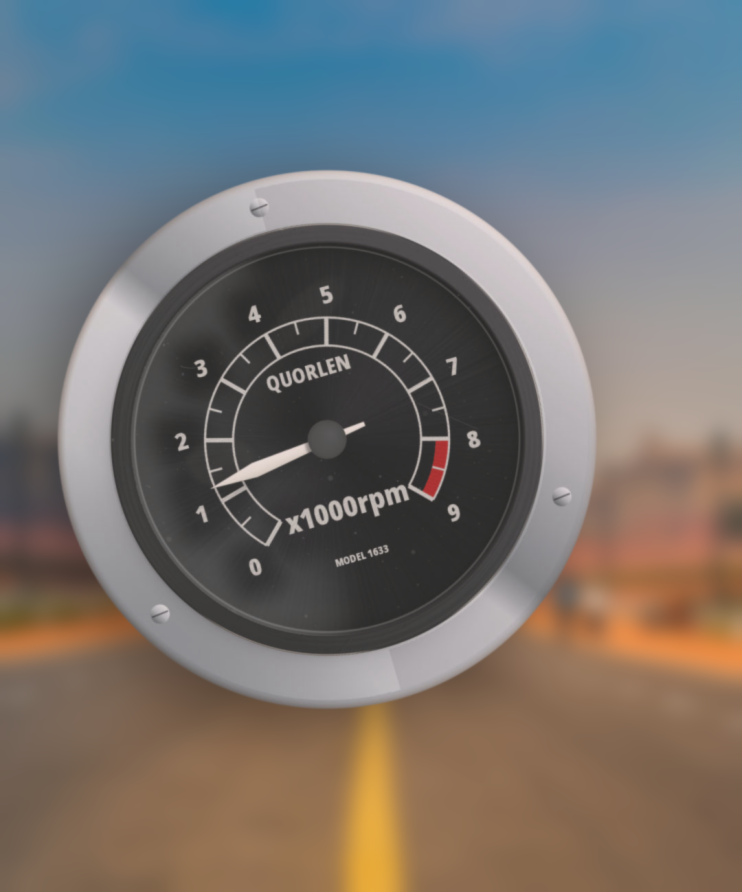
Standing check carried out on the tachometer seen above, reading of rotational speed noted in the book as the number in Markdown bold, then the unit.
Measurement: **1250** rpm
